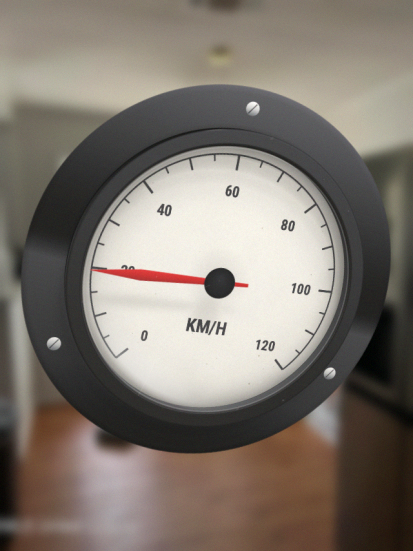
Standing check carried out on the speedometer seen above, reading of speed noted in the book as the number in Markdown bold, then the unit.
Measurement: **20** km/h
